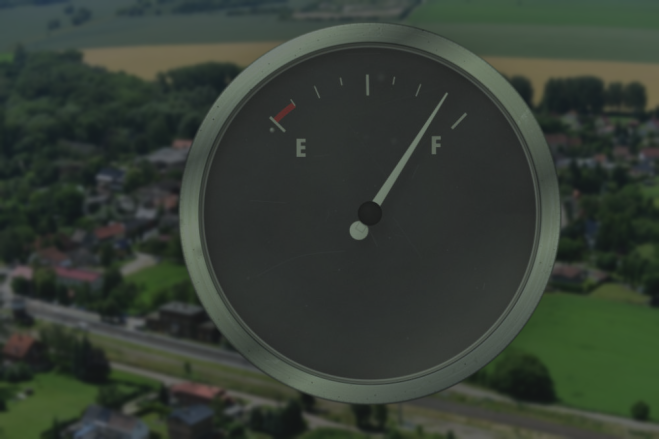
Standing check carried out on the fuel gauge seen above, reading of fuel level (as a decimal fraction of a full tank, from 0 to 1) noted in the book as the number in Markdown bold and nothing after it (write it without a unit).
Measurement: **0.875**
